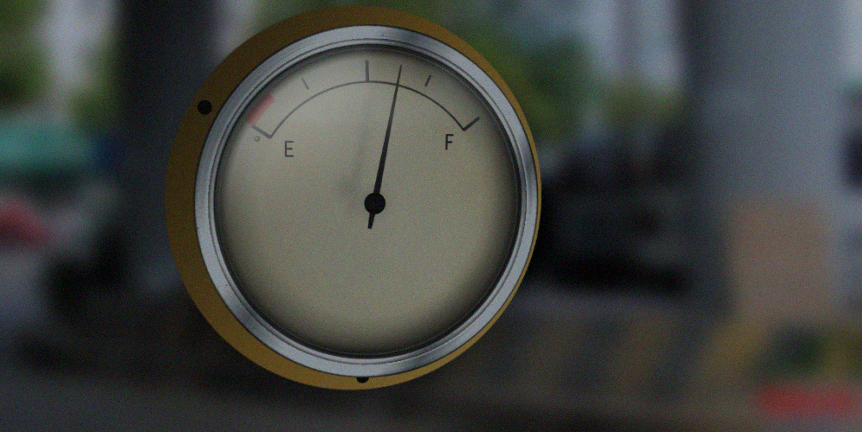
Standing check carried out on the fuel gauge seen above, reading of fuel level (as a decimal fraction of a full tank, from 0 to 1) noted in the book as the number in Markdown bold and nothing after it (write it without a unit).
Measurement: **0.625**
